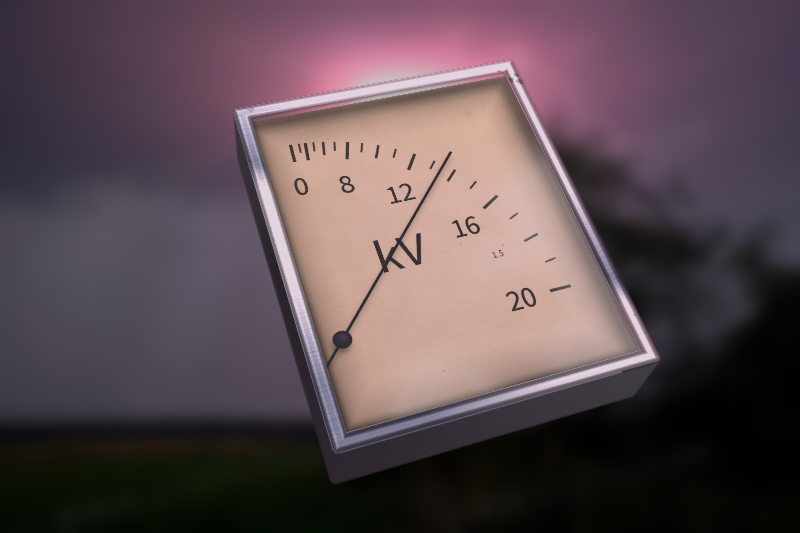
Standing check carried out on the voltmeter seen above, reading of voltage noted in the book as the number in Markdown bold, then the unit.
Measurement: **13.5** kV
